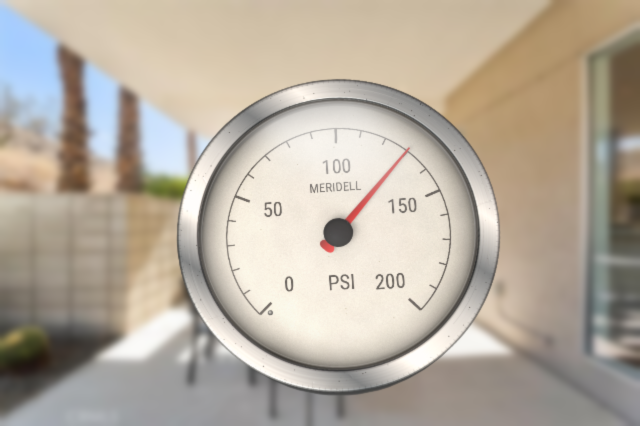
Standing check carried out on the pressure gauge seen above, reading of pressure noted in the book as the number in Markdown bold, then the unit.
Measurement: **130** psi
